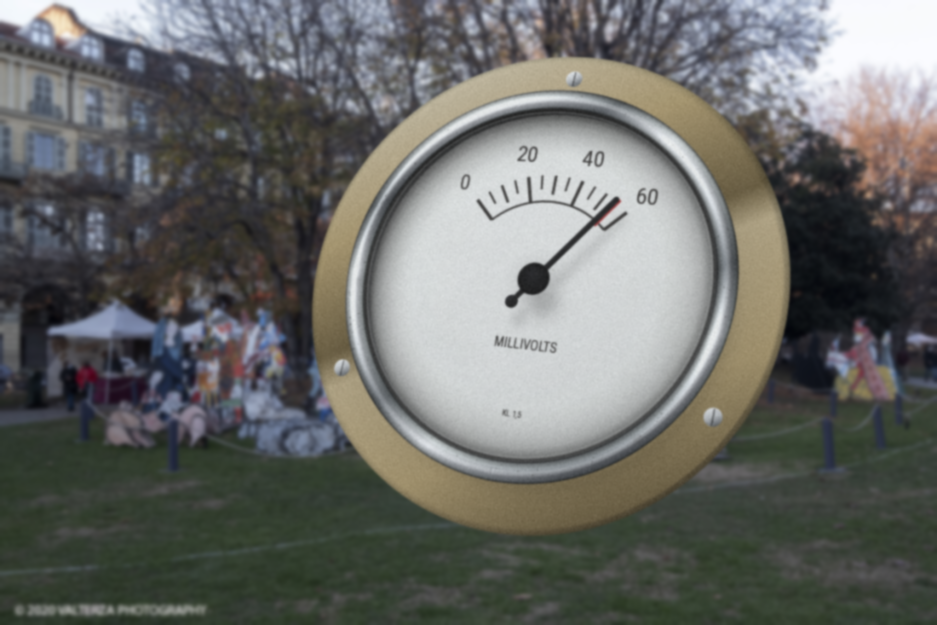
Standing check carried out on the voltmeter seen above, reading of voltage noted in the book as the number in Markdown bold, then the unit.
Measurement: **55** mV
